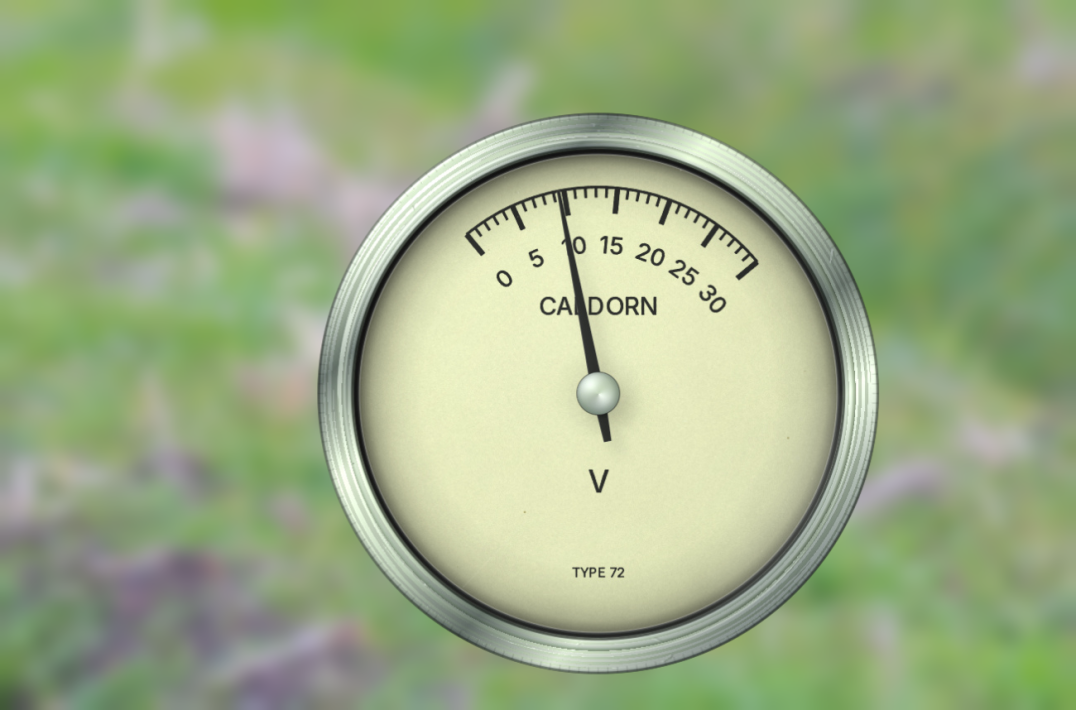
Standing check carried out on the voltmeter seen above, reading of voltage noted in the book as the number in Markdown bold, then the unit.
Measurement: **9.5** V
